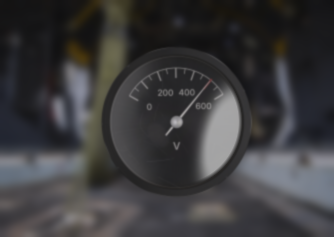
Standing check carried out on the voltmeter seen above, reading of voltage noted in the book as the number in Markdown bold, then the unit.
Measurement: **500** V
